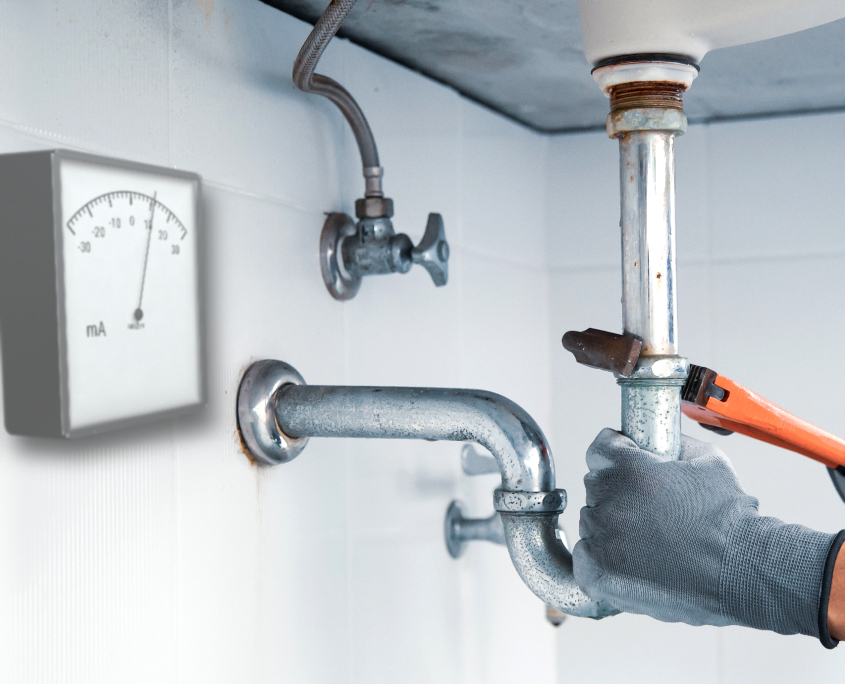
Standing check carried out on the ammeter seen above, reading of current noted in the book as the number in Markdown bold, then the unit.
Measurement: **10** mA
